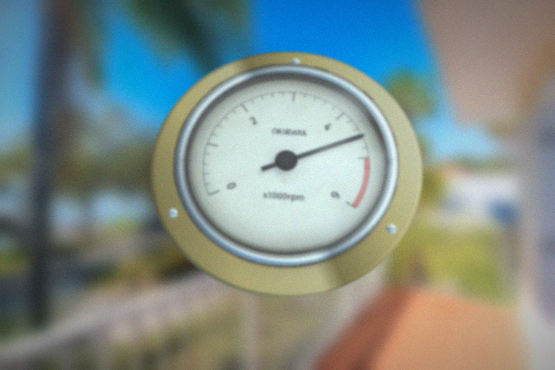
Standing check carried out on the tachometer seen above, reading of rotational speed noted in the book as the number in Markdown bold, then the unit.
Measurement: **4600** rpm
